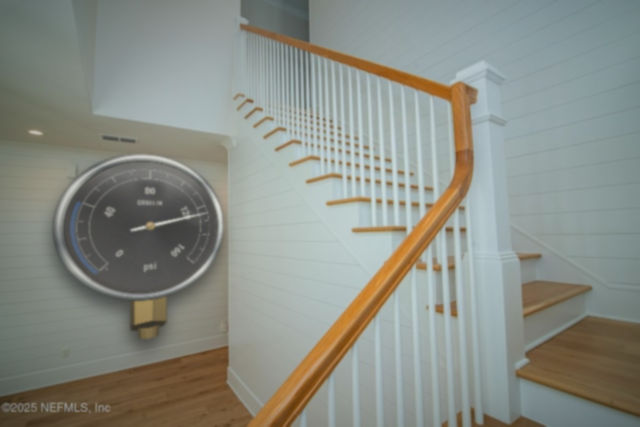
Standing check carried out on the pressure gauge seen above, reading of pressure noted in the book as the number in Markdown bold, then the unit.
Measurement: **125** psi
